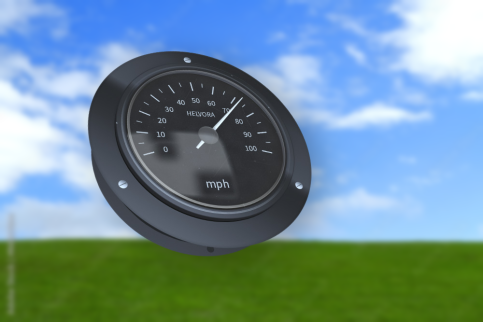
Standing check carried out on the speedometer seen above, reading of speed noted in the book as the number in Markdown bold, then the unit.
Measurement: **72.5** mph
